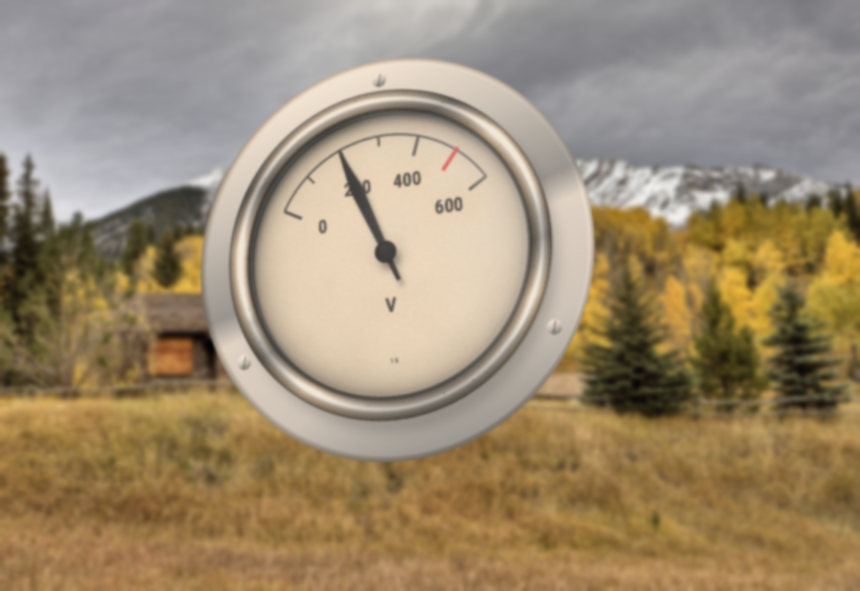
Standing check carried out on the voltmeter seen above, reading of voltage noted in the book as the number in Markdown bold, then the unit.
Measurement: **200** V
